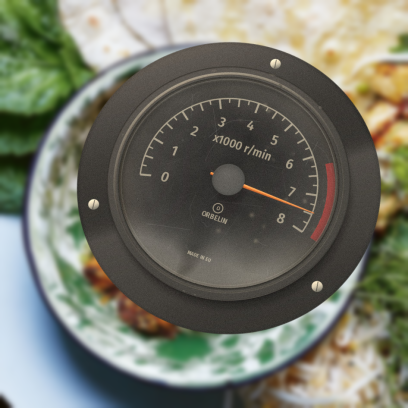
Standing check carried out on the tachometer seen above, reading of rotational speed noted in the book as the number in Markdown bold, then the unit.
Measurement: **7500** rpm
